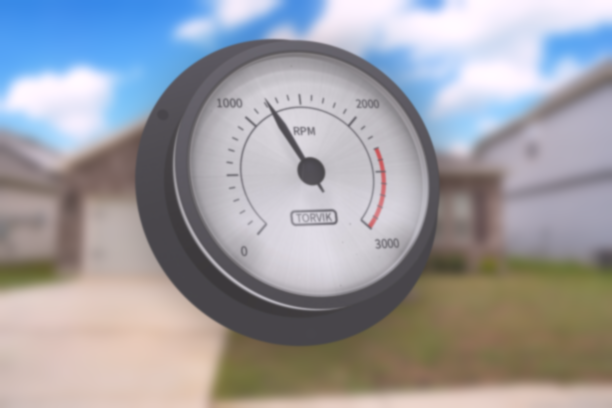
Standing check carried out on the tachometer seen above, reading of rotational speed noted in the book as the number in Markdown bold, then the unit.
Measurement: **1200** rpm
